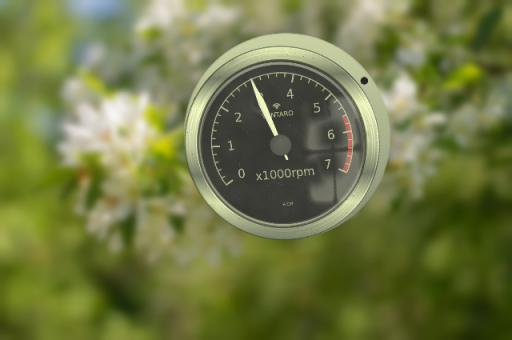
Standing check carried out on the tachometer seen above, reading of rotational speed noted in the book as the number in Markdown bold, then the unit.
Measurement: **3000** rpm
